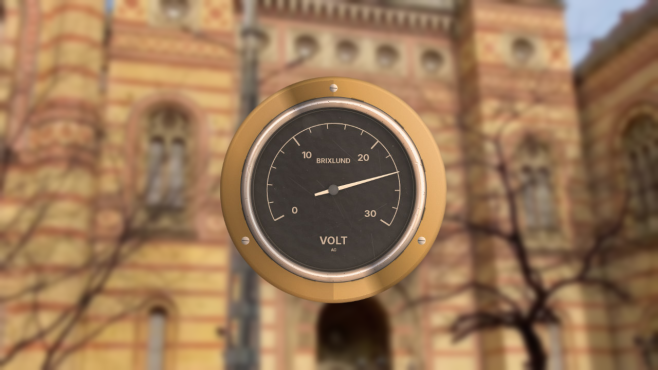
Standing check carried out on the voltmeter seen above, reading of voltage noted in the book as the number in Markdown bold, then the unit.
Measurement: **24** V
